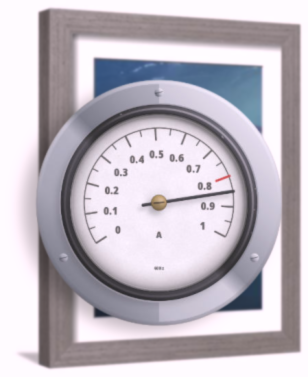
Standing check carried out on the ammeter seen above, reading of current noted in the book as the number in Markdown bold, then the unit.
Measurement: **0.85** A
